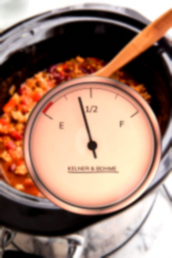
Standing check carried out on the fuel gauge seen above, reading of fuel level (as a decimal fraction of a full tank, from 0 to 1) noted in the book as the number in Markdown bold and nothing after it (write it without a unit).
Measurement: **0.375**
